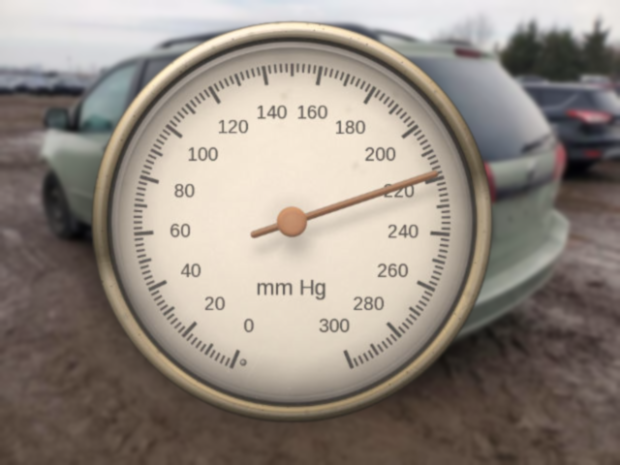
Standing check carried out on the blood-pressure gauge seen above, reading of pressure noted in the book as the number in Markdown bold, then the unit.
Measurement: **218** mmHg
